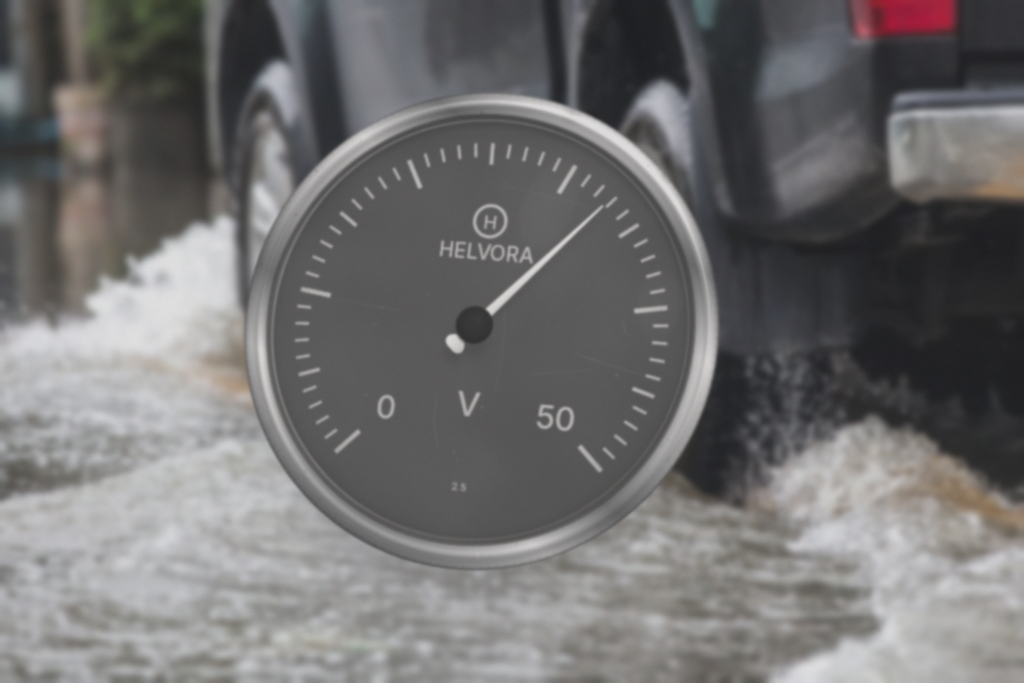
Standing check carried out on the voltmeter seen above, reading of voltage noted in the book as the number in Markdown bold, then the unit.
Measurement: **33** V
